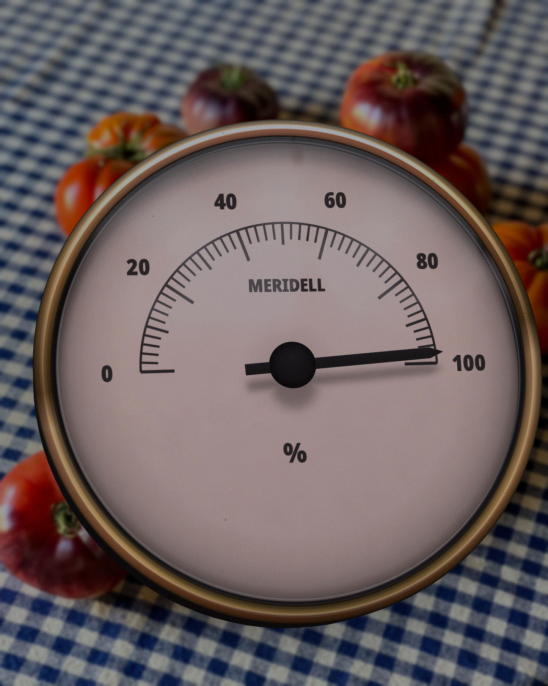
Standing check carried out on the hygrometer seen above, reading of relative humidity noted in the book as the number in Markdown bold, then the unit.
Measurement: **98** %
